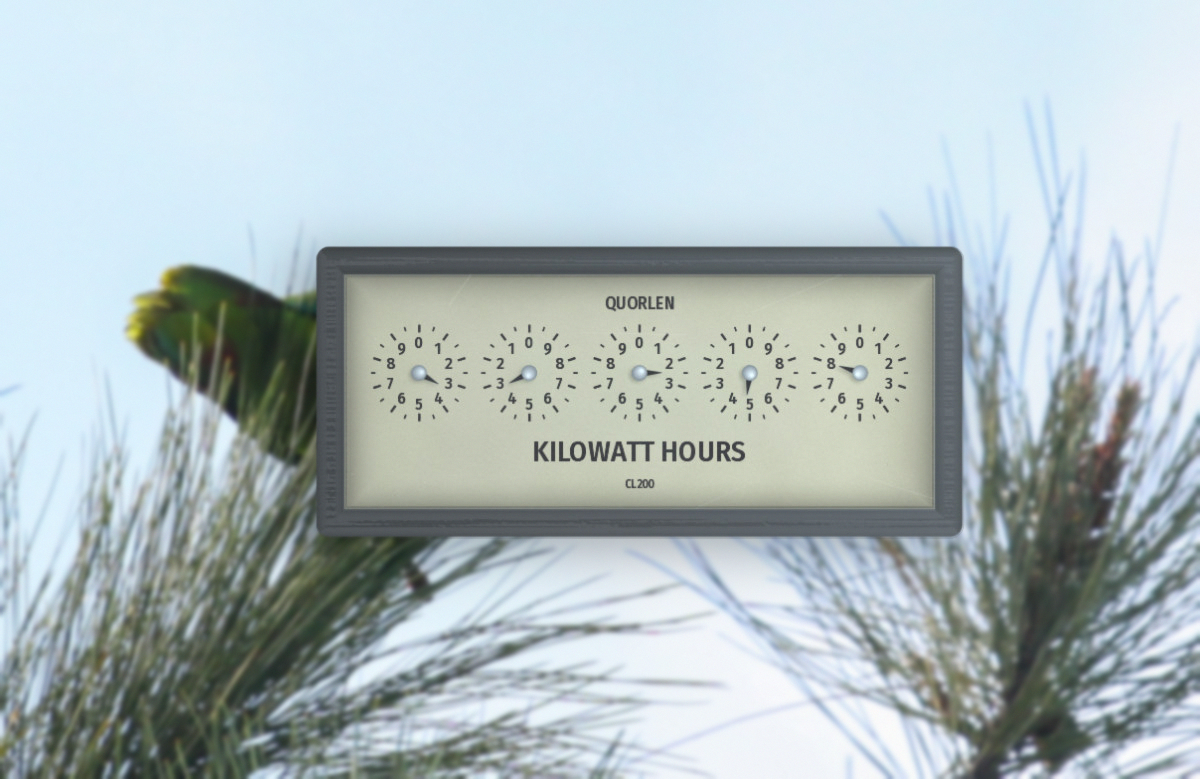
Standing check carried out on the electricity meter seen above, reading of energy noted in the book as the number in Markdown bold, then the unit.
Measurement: **33248** kWh
